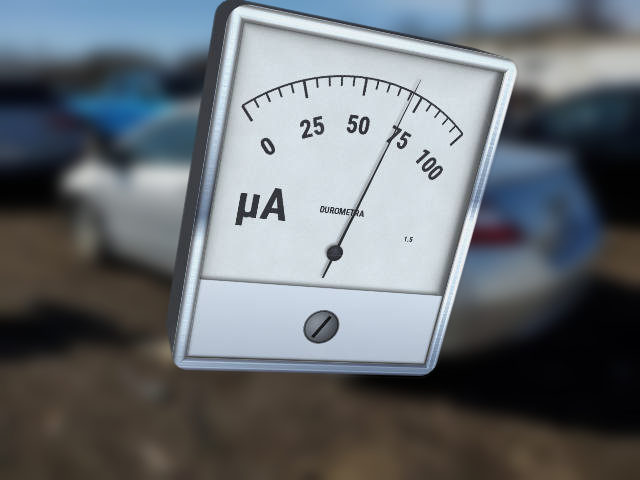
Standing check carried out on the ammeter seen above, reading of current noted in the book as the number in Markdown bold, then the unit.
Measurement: **70** µA
